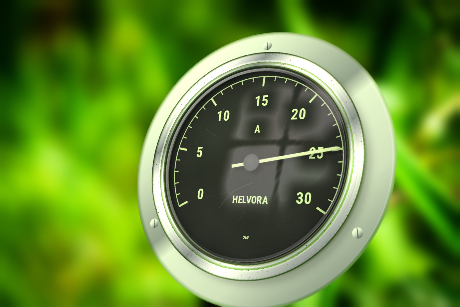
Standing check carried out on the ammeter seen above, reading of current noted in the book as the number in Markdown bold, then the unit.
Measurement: **25** A
